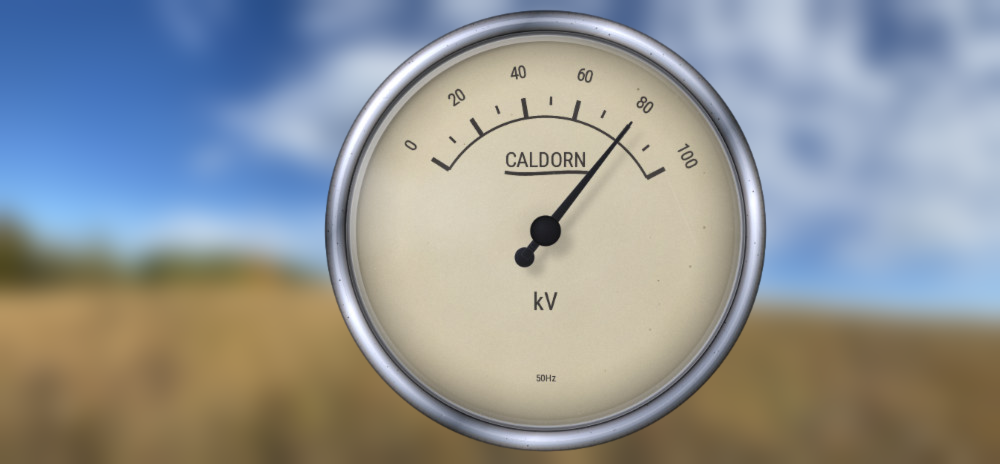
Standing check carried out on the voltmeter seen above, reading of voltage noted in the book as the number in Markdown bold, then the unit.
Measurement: **80** kV
